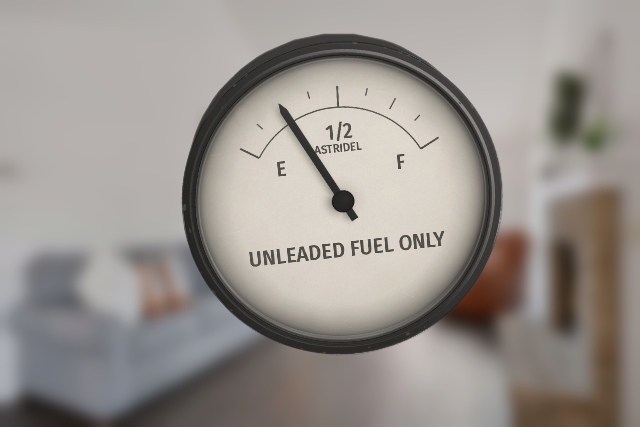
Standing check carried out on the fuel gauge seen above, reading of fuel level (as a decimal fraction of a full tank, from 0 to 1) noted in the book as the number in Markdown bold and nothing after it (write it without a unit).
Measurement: **0.25**
